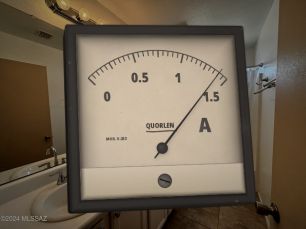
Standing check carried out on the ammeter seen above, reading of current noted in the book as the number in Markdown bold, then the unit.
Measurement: **1.4** A
